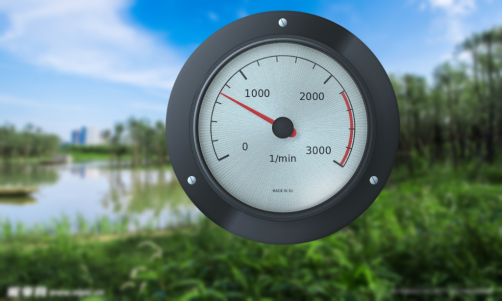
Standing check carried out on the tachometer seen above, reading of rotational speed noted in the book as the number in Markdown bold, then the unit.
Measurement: **700** rpm
